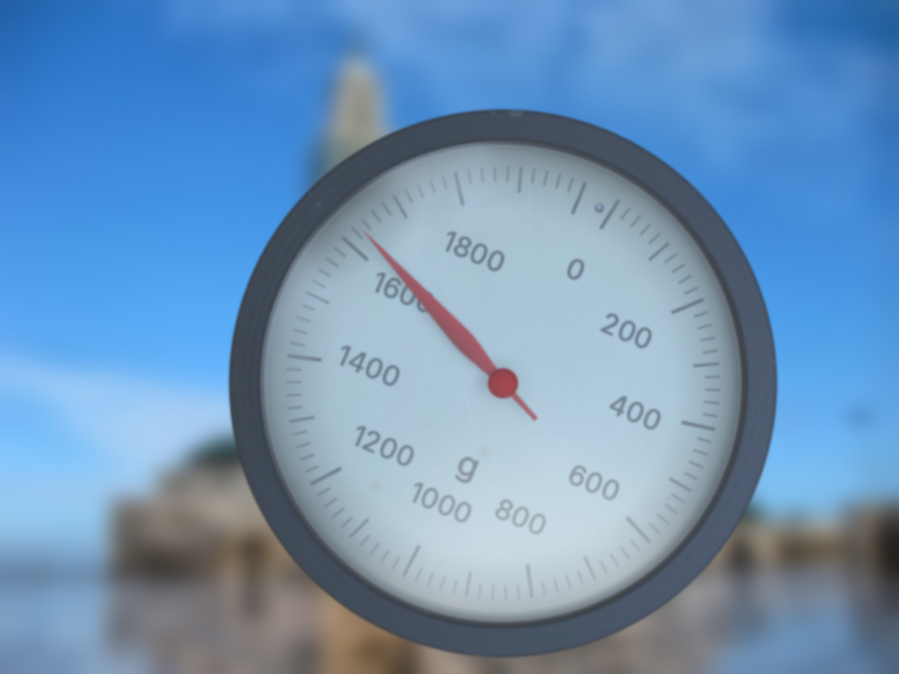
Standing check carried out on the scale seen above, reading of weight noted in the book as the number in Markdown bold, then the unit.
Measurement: **1630** g
